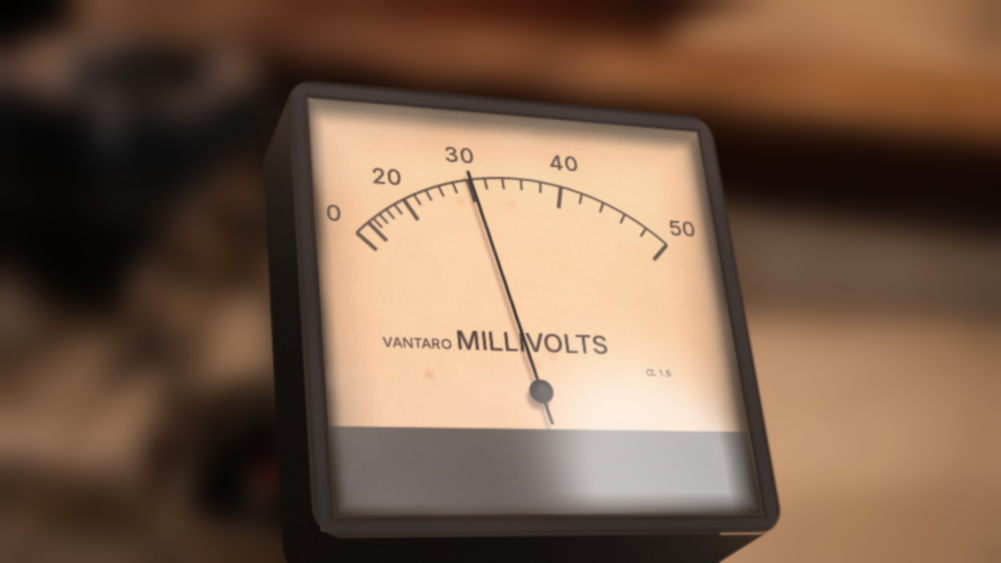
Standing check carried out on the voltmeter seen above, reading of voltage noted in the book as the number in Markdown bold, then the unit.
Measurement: **30** mV
